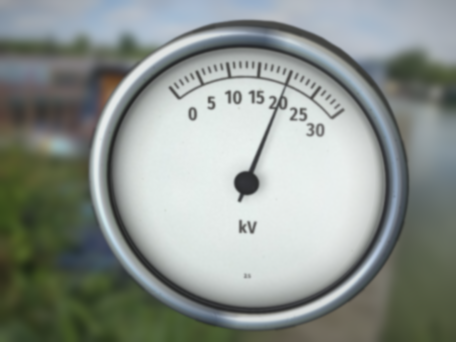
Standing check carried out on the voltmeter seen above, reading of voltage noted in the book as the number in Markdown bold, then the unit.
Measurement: **20** kV
